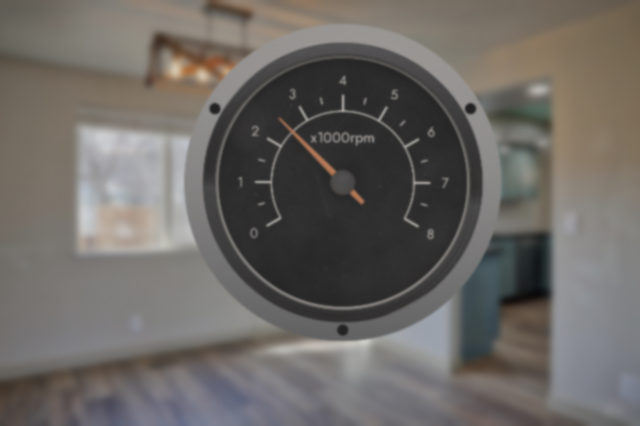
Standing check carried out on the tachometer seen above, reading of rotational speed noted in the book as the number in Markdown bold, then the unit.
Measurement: **2500** rpm
